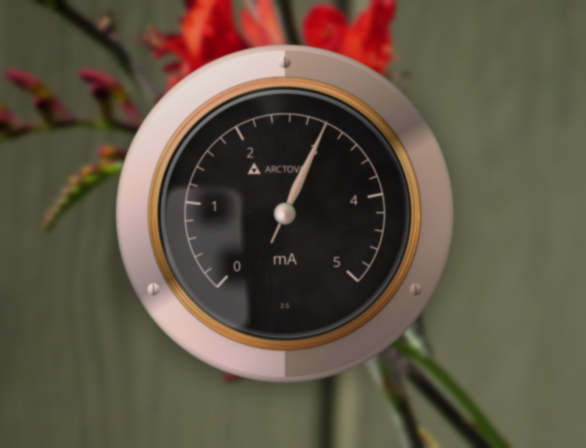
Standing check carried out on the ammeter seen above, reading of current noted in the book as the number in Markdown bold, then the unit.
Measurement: **3** mA
